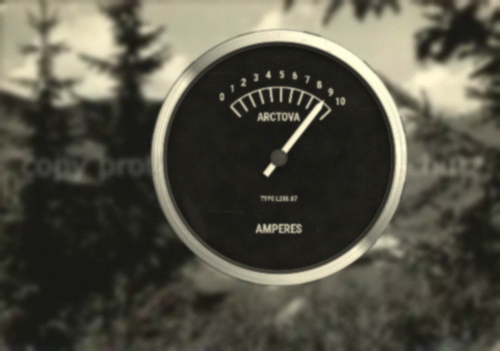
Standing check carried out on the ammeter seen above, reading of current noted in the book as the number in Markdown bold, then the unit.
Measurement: **9** A
